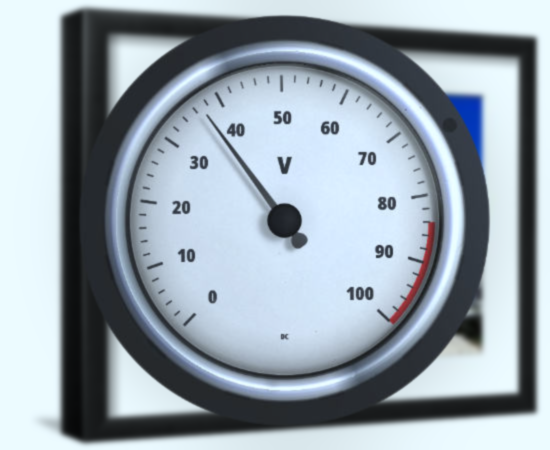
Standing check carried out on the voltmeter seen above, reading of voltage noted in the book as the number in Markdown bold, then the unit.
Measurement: **37** V
